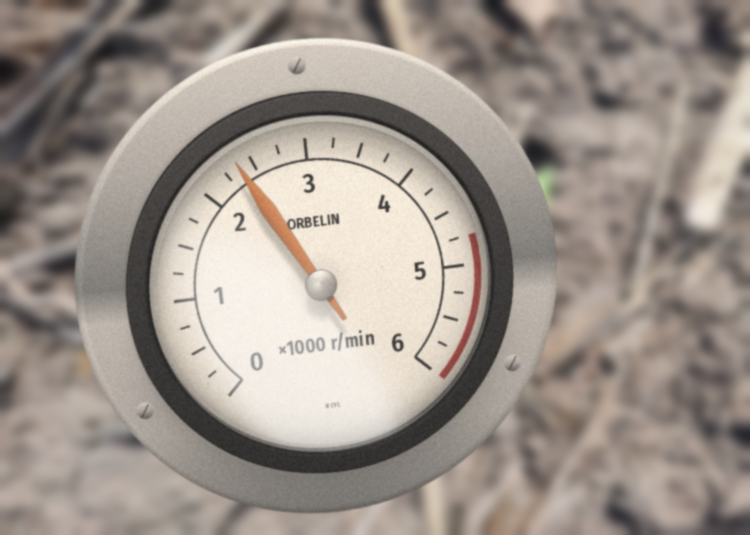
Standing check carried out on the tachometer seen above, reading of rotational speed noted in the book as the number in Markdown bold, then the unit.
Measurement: **2375** rpm
